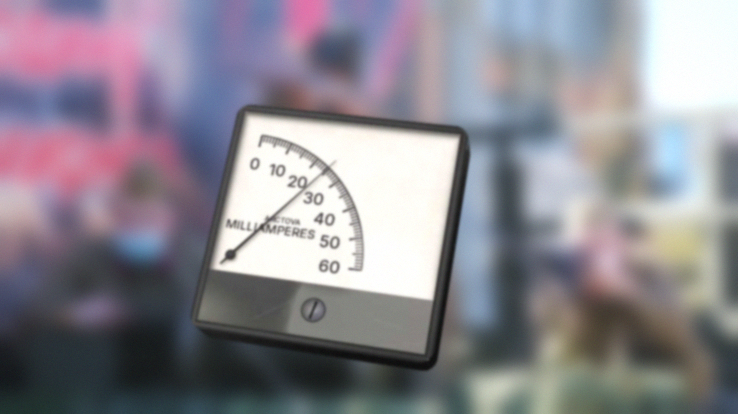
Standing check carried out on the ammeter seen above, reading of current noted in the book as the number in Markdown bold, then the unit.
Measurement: **25** mA
